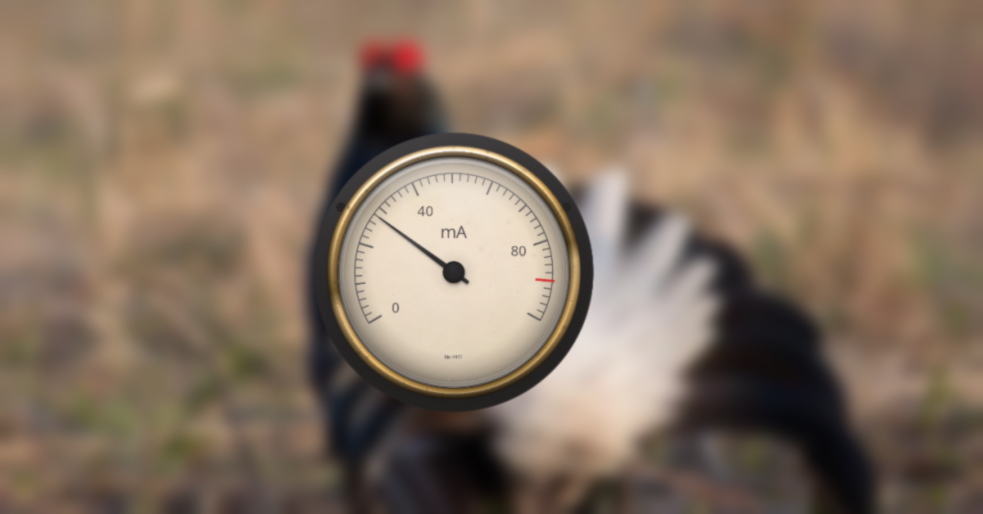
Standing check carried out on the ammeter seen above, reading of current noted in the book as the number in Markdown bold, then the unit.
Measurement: **28** mA
